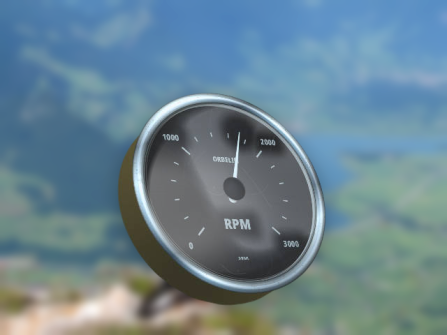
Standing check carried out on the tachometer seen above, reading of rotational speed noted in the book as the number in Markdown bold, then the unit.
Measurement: **1700** rpm
